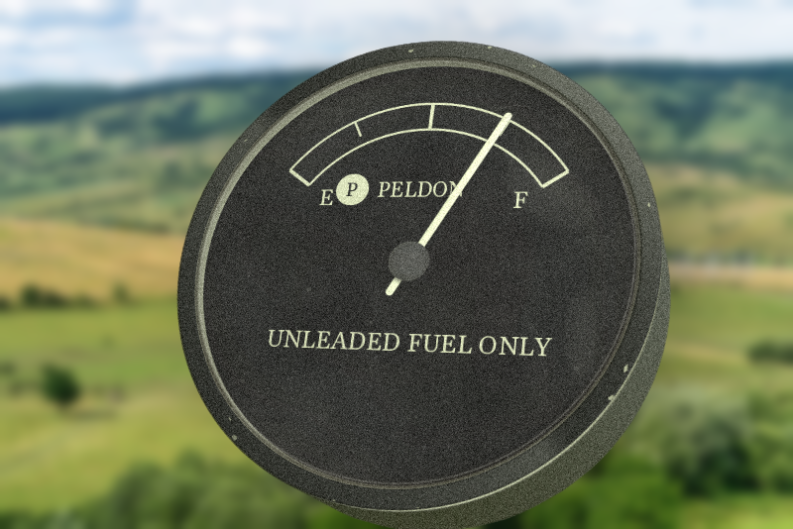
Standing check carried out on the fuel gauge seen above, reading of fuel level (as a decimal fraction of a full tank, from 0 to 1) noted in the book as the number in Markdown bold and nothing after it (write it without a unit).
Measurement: **0.75**
